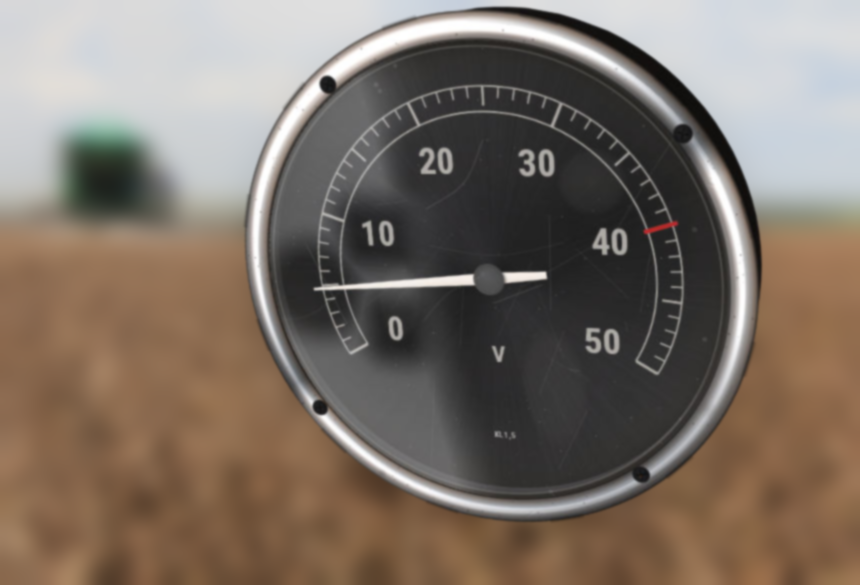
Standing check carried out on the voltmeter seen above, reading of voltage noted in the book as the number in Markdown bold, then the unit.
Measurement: **5** V
